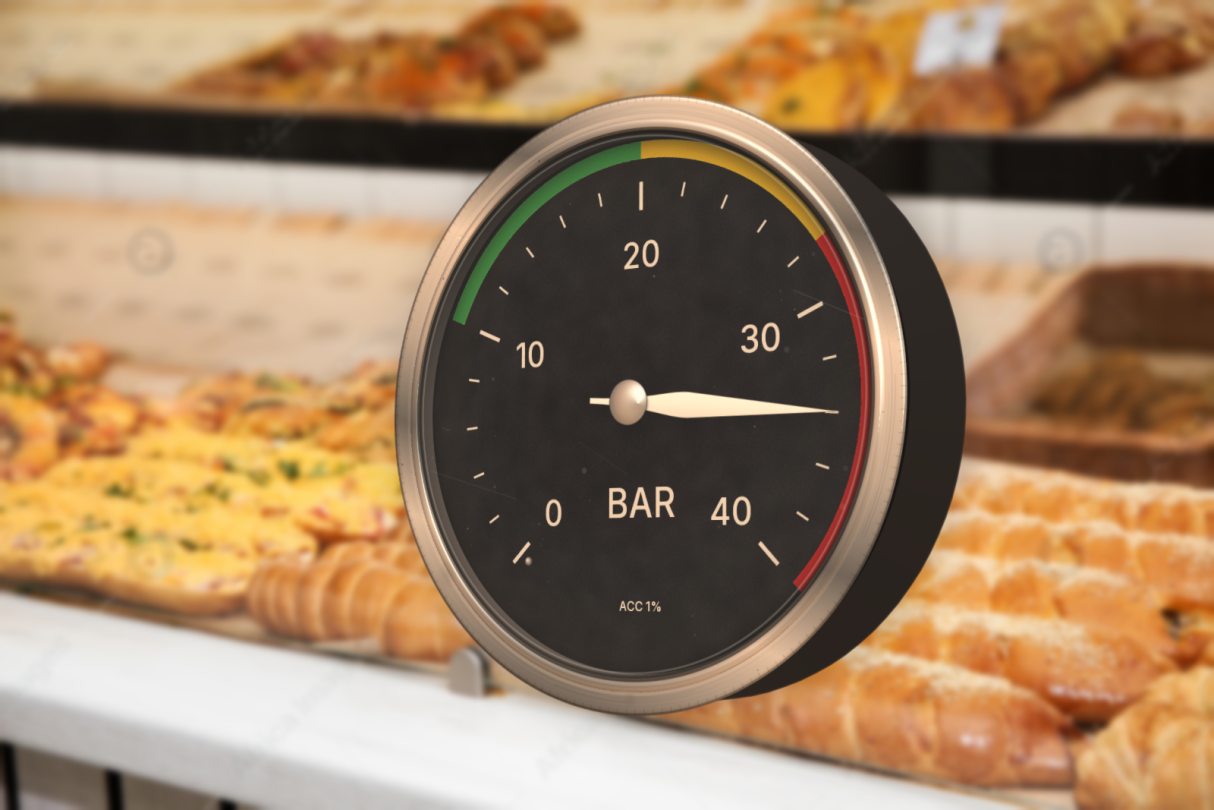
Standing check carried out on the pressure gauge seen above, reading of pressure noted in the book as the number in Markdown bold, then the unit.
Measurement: **34** bar
